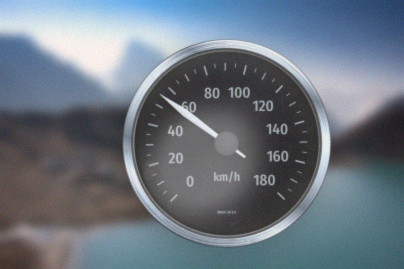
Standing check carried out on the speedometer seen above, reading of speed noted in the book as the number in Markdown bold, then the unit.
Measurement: **55** km/h
